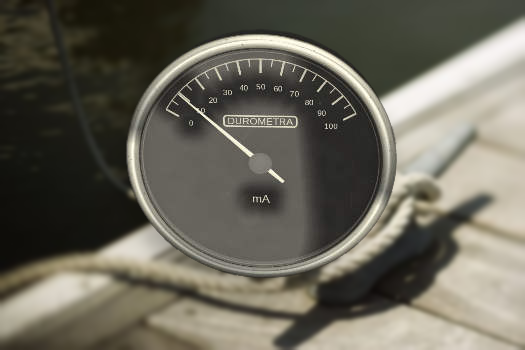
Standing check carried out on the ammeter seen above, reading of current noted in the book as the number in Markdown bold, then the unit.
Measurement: **10** mA
